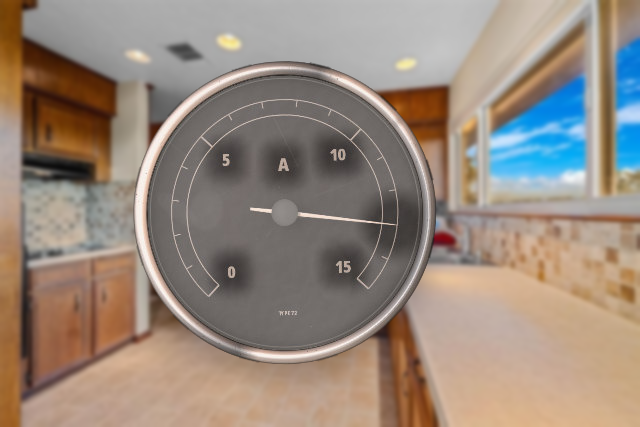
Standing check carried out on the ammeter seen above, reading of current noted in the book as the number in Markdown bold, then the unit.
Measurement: **13** A
